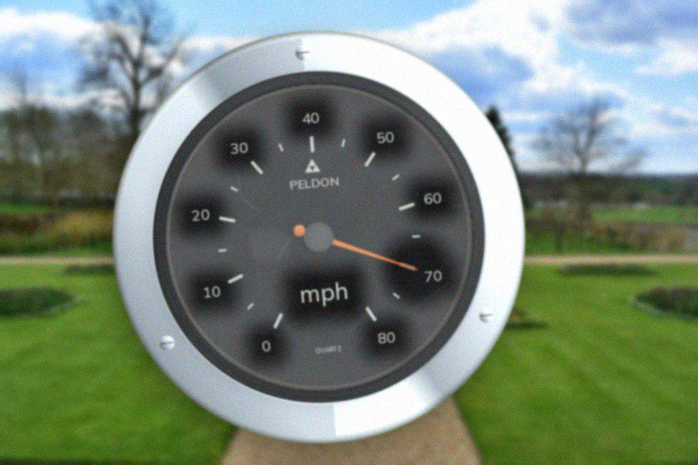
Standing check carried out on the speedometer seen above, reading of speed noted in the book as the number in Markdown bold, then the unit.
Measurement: **70** mph
